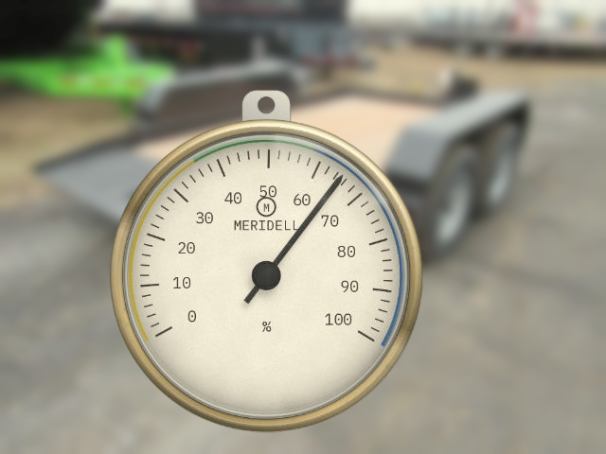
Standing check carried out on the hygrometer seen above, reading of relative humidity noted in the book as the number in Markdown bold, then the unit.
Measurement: **65** %
